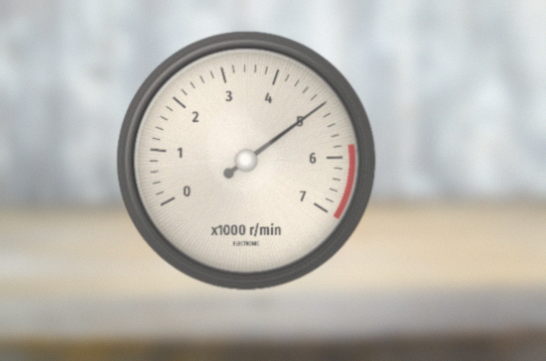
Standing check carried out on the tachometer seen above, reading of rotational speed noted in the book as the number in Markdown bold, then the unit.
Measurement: **5000** rpm
